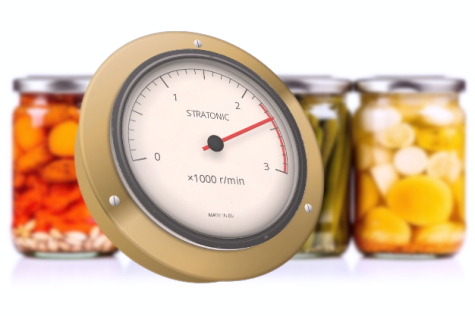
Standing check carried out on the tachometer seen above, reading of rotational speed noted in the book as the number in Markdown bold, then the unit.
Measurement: **2400** rpm
